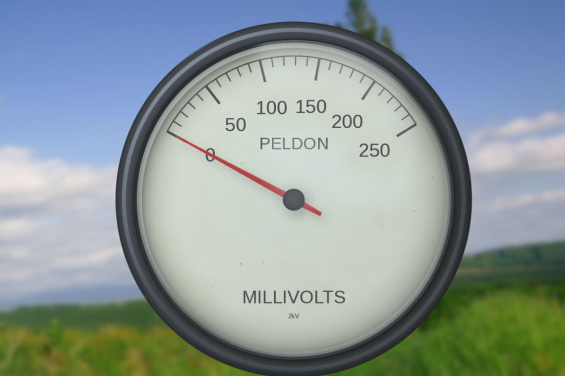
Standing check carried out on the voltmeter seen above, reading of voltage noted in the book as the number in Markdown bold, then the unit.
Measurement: **0** mV
